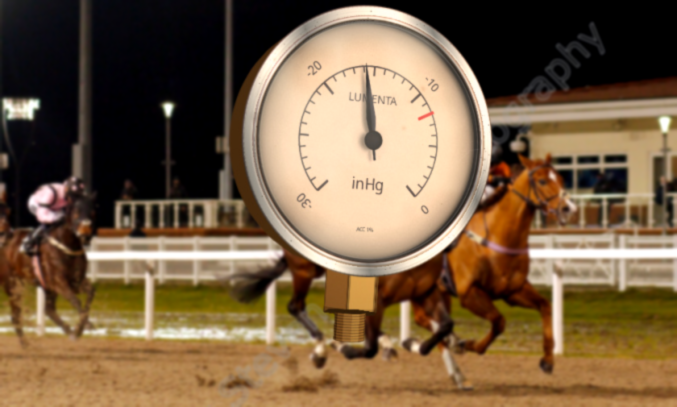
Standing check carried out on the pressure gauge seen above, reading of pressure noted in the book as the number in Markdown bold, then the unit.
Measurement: **-16** inHg
